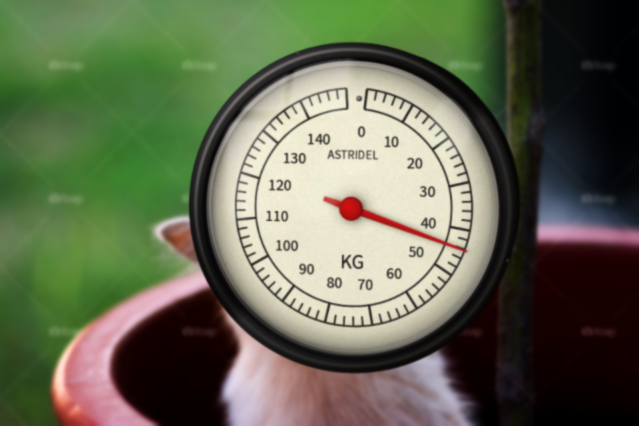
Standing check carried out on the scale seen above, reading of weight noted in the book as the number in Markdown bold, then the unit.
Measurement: **44** kg
